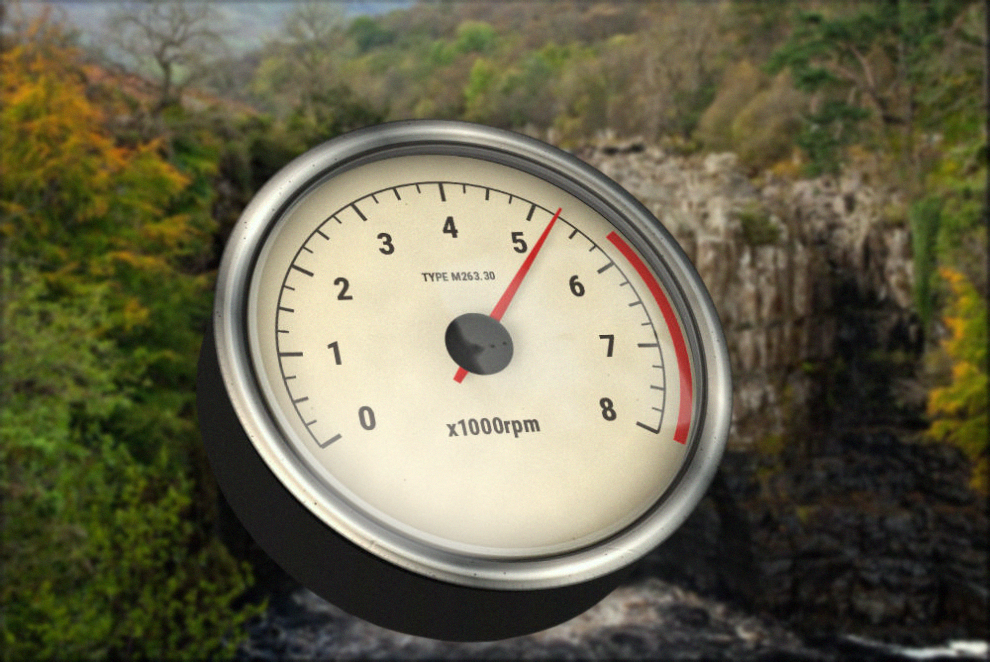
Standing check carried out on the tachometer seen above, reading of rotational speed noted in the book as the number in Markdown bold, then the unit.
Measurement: **5250** rpm
